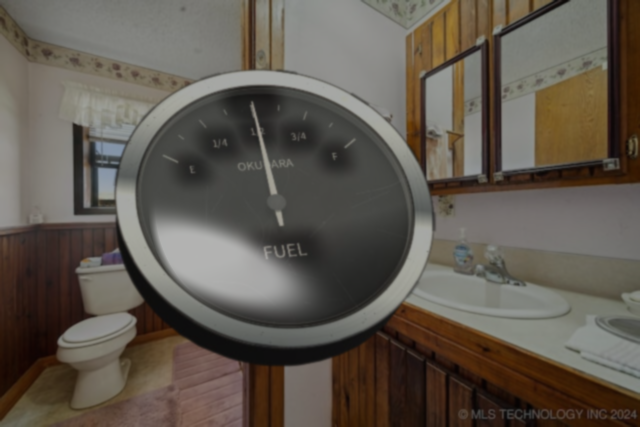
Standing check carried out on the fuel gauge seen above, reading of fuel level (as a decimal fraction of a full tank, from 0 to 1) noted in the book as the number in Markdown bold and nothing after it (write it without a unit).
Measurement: **0.5**
